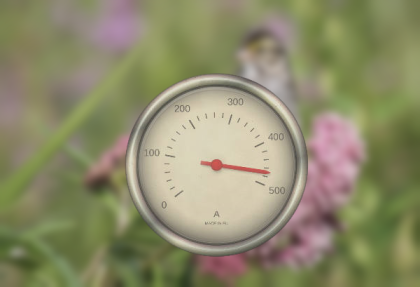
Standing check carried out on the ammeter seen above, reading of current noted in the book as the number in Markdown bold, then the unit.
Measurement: **470** A
